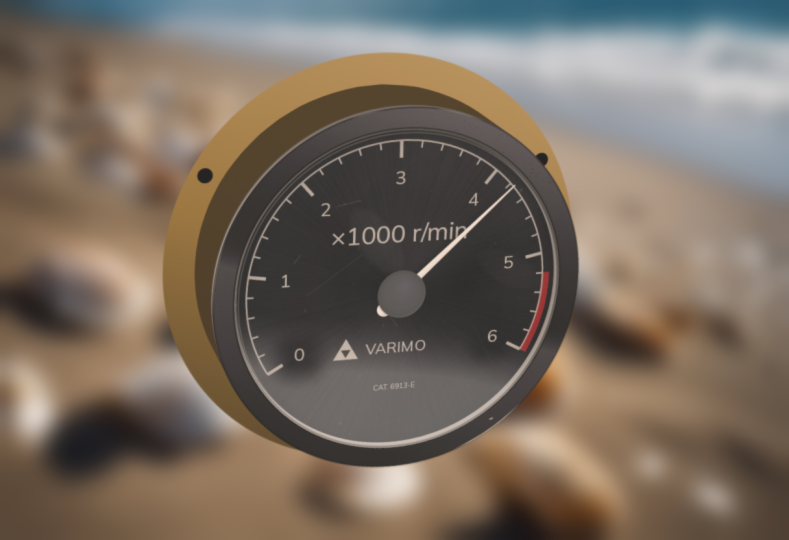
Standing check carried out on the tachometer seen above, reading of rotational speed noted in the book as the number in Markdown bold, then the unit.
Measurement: **4200** rpm
